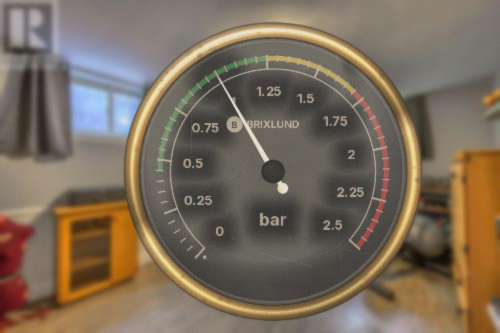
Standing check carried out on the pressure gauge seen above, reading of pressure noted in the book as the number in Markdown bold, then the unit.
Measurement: **1** bar
